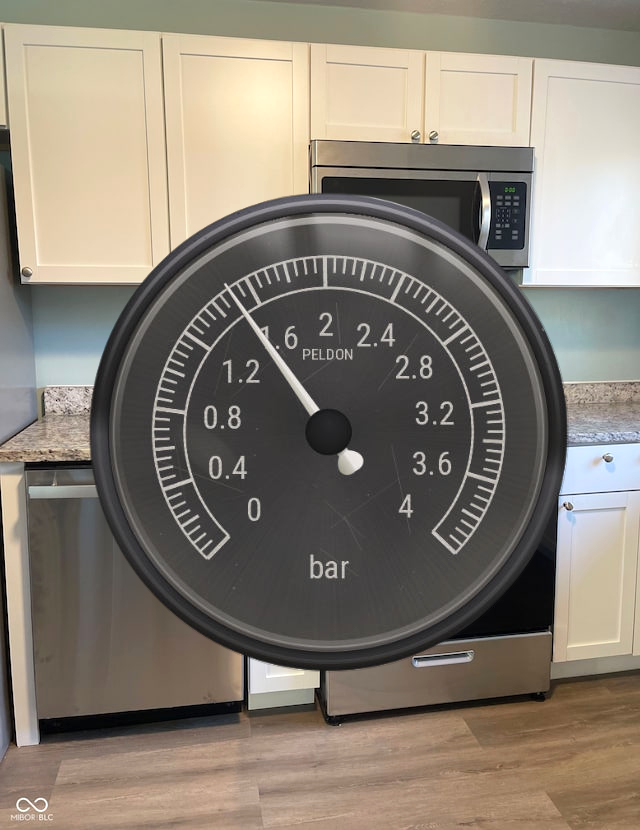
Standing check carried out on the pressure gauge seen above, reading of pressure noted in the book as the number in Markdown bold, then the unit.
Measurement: **1.5** bar
